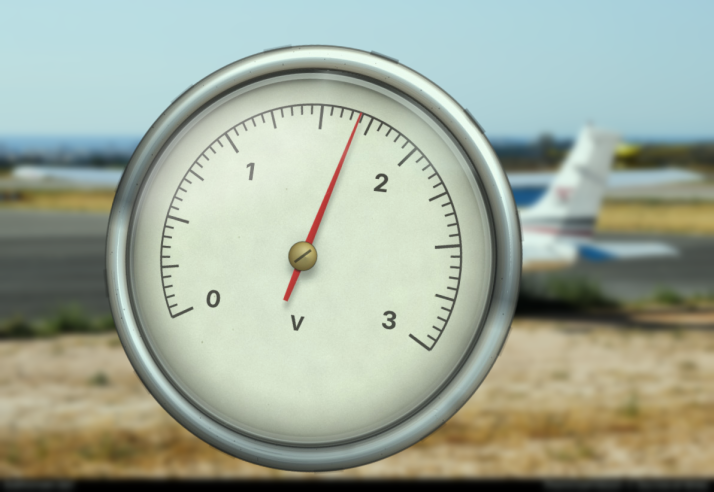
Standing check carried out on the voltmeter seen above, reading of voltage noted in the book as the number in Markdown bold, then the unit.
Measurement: **1.7** V
